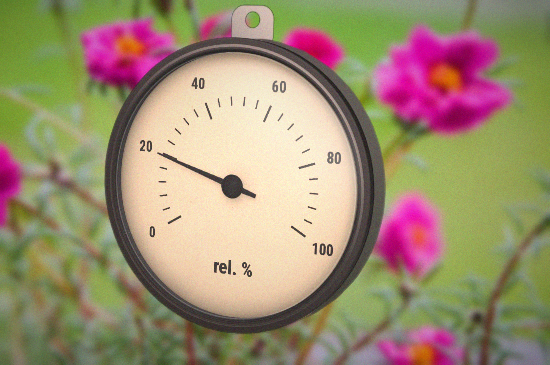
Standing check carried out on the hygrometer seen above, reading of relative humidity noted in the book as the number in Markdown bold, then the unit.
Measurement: **20** %
